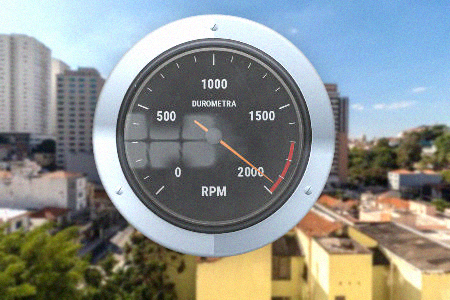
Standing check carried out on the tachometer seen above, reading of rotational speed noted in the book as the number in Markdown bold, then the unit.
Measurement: **1950** rpm
